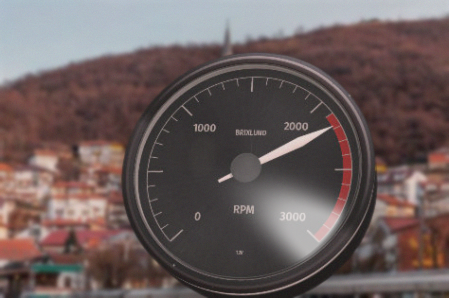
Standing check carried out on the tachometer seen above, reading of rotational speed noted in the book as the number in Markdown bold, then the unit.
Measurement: **2200** rpm
